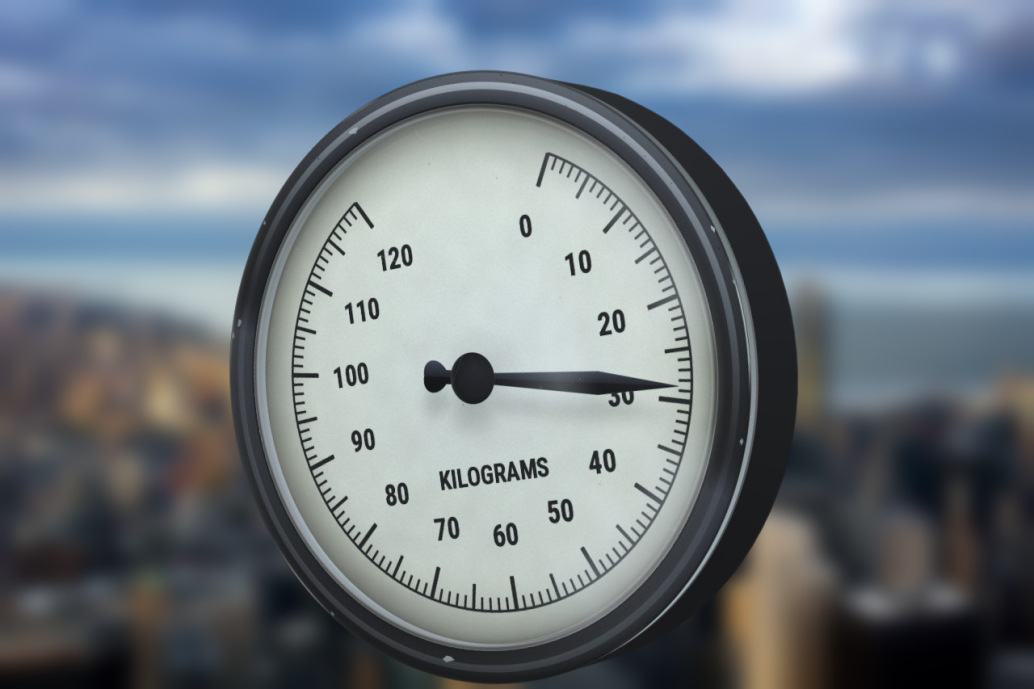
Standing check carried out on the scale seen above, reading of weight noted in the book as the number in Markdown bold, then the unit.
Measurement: **28.5** kg
